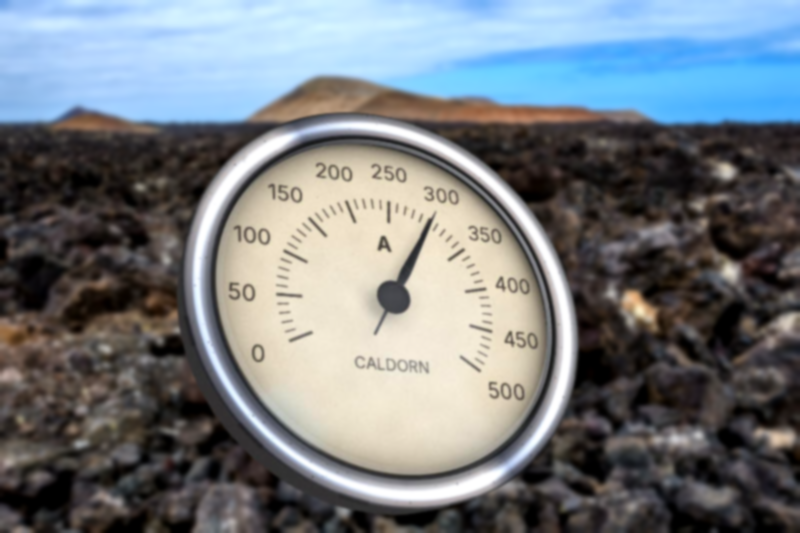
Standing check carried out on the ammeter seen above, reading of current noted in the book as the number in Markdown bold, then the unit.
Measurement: **300** A
